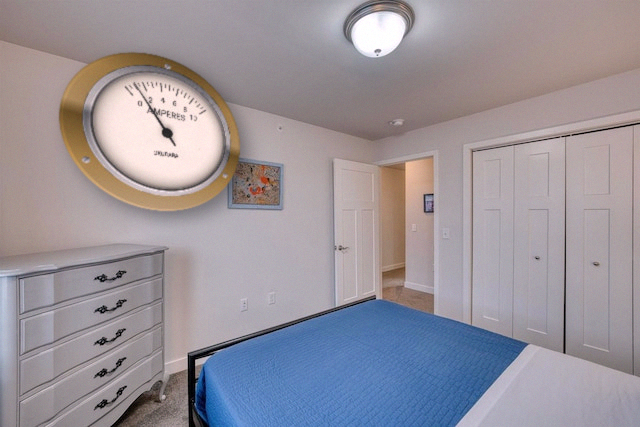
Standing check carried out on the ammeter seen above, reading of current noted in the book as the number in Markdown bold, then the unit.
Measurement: **1** A
